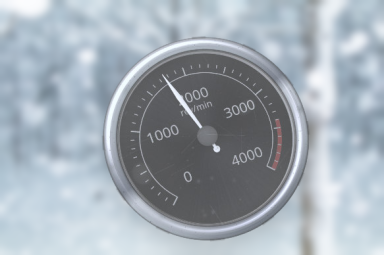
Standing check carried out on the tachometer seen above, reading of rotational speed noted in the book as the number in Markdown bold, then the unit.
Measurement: **1750** rpm
